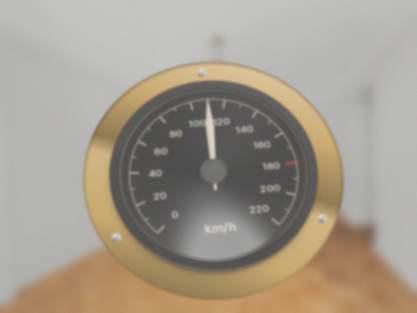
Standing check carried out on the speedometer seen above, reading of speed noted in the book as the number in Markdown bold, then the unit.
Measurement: **110** km/h
